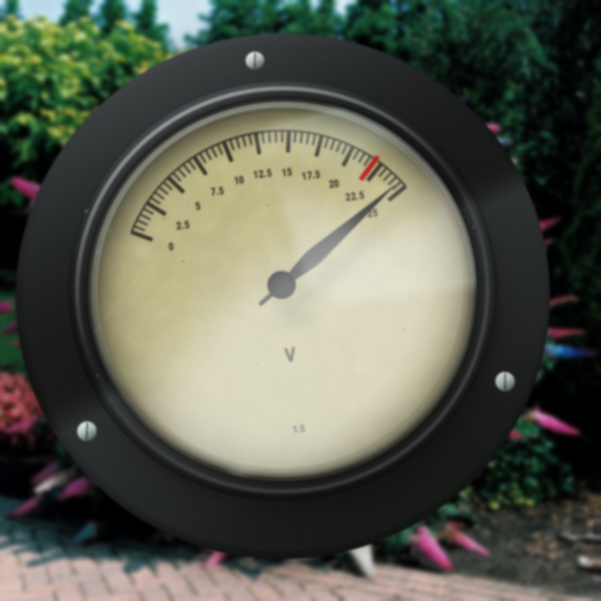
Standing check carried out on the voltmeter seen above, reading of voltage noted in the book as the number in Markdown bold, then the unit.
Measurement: **24.5** V
